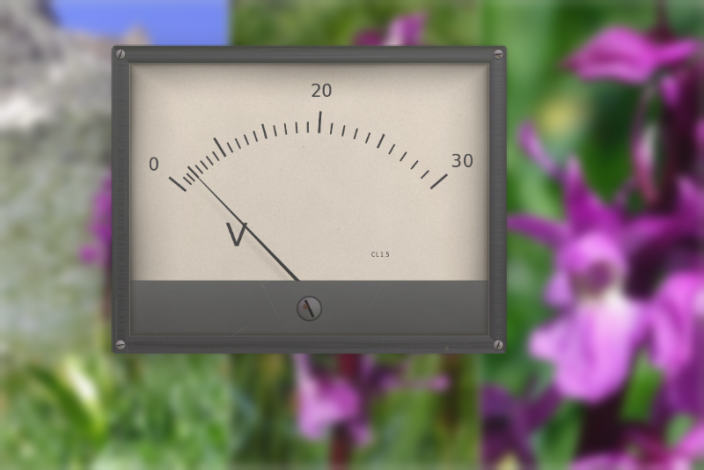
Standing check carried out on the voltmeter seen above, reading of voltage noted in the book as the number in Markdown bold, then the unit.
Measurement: **5** V
